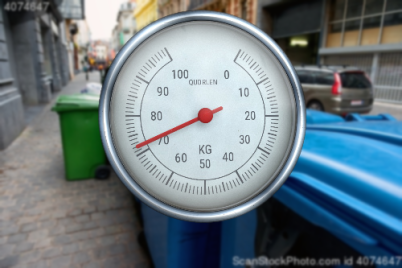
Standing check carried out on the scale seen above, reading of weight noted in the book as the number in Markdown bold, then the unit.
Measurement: **72** kg
